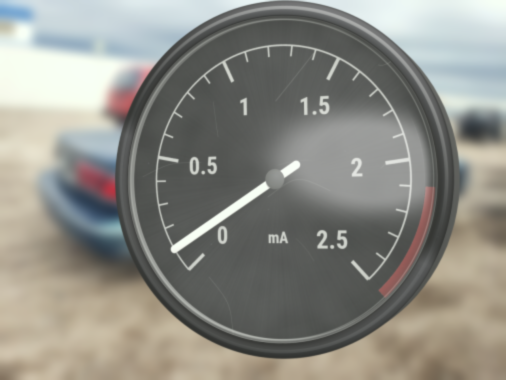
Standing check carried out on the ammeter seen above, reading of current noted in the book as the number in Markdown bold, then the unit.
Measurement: **0.1** mA
